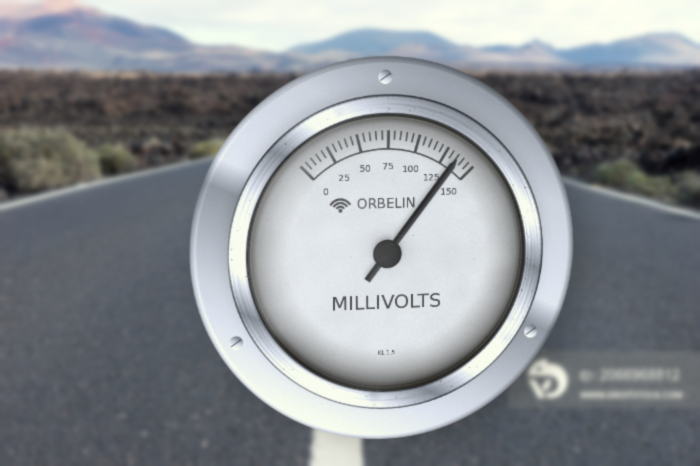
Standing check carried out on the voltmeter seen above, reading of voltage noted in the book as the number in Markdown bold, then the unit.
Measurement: **135** mV
